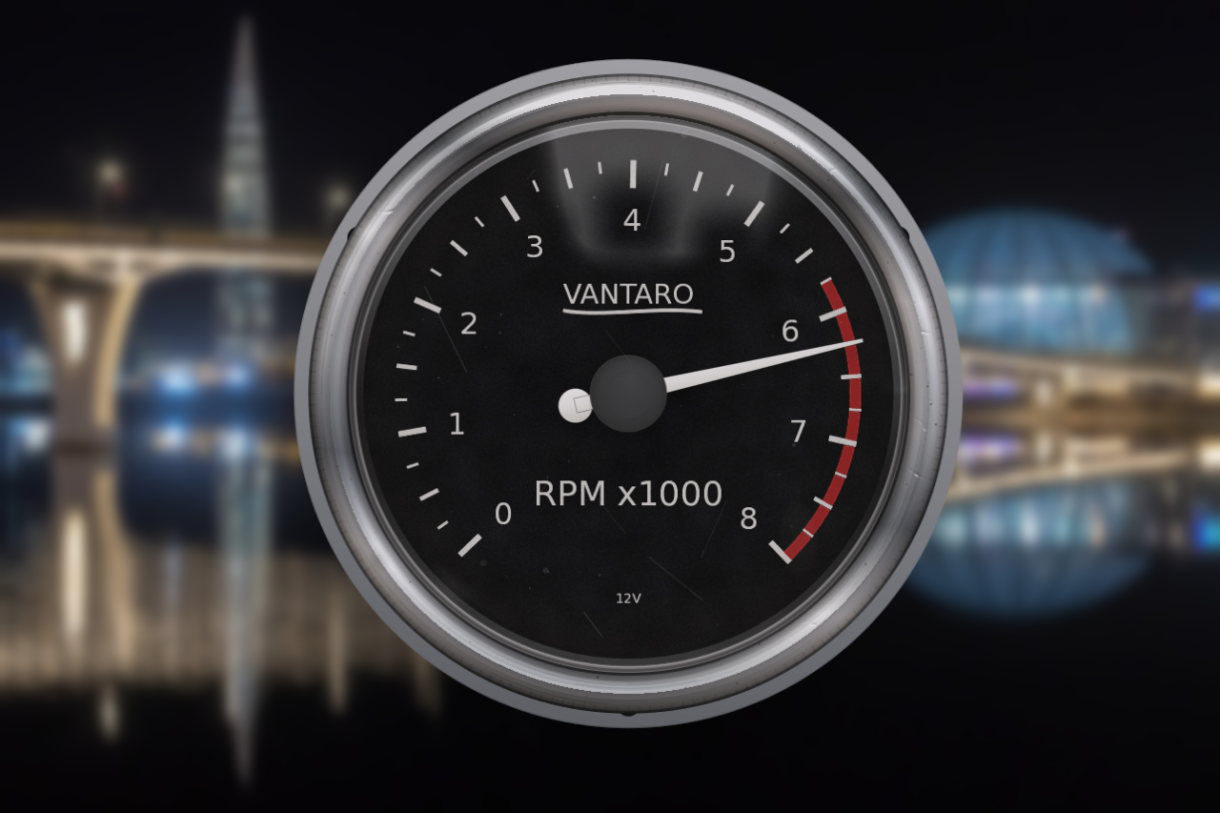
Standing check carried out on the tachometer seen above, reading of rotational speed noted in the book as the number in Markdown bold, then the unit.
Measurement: **6250** rpm
